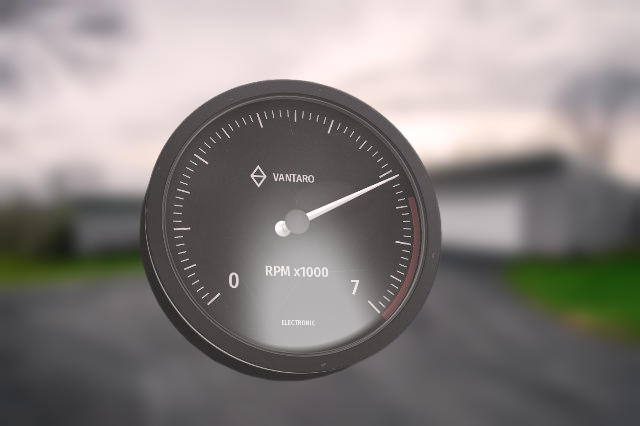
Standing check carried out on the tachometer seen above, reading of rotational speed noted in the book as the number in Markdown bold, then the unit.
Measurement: **5100** rpm
